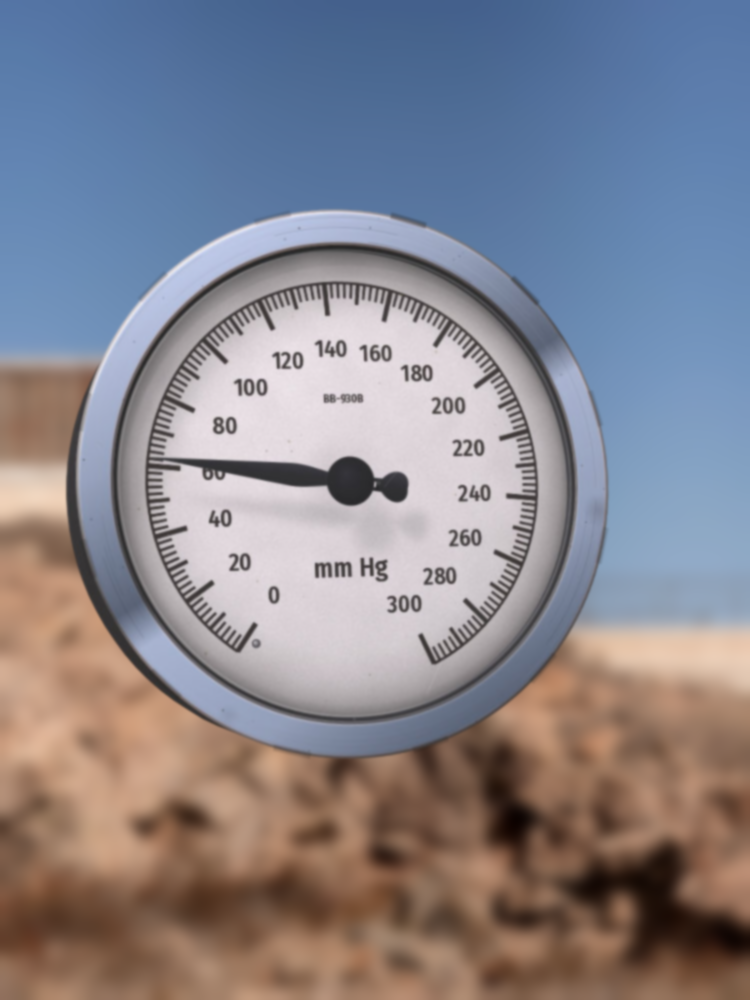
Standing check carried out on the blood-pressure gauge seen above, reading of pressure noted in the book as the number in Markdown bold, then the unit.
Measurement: **62** mmHg
